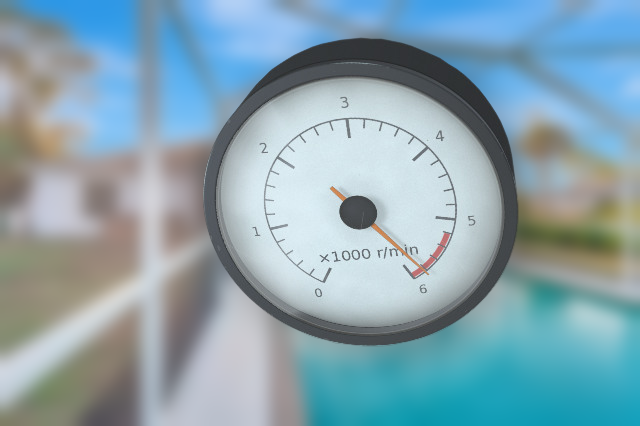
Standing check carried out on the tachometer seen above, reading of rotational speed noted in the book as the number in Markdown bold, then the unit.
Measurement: **5800** rpm
